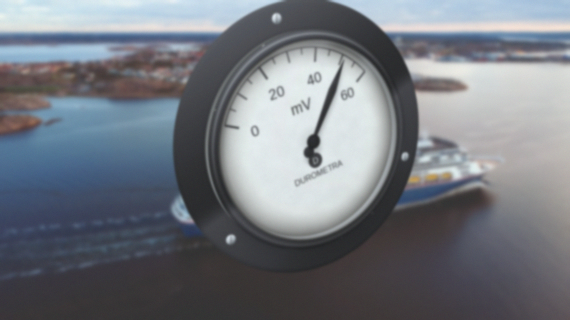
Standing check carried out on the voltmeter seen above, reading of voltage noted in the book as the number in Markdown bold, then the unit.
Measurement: **50** mV
